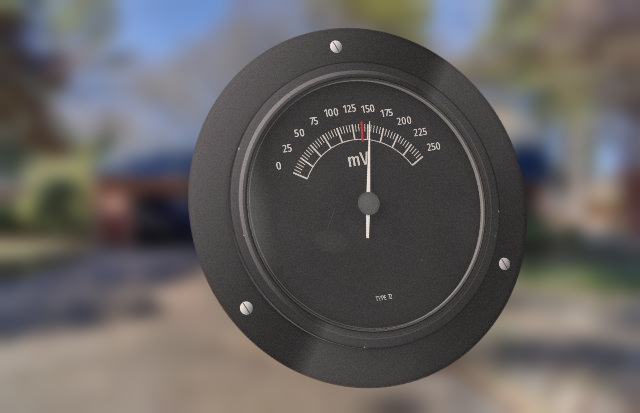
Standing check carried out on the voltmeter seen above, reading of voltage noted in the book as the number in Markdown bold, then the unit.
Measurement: **150** mV
